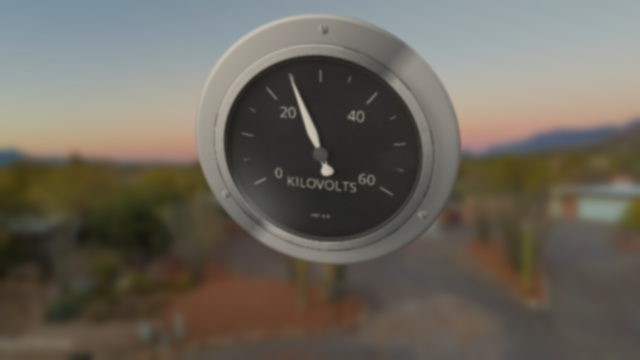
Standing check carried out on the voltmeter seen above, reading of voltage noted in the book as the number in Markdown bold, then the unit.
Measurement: **25** kV
